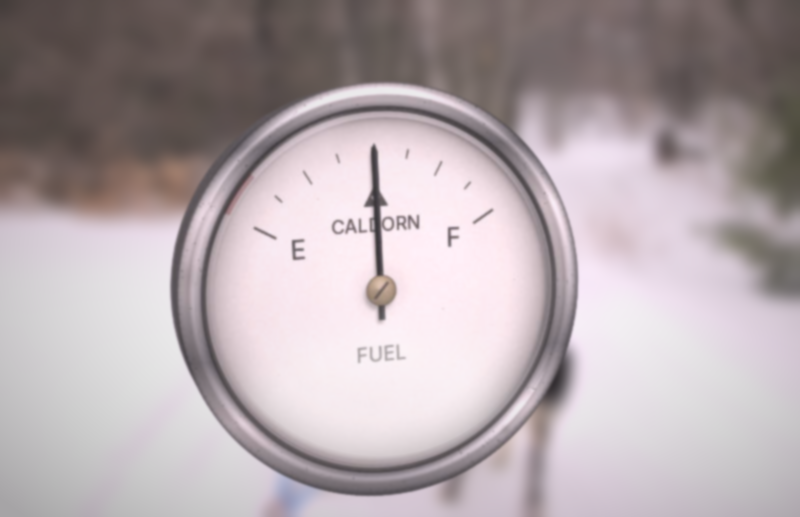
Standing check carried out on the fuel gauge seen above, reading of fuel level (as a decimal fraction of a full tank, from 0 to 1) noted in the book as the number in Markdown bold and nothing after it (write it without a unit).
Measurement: **0.5**
